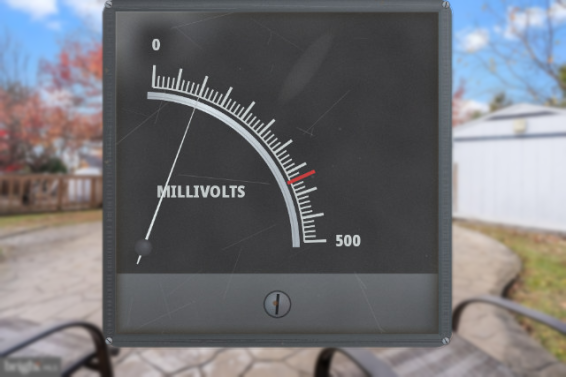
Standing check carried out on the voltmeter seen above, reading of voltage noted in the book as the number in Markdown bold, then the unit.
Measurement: **100** mV
